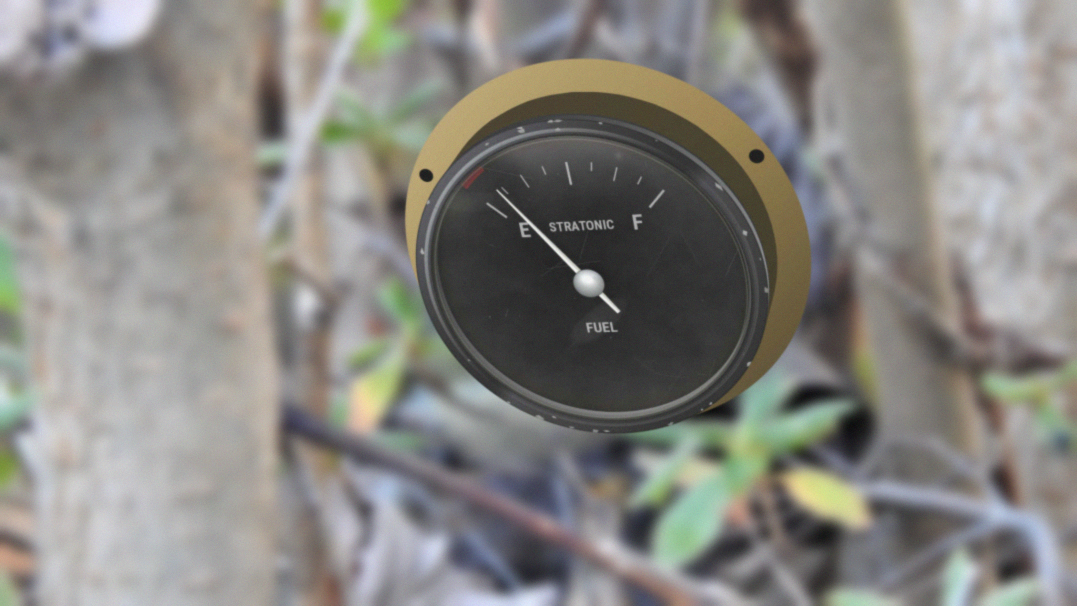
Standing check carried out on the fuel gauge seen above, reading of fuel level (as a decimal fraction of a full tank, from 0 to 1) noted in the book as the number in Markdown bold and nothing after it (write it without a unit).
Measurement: **0.125**
